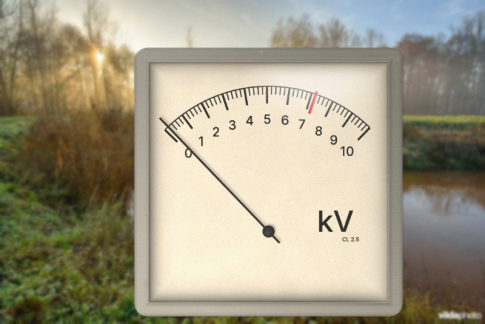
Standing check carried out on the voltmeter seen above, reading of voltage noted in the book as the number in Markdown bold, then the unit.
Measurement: **0.2** kV
